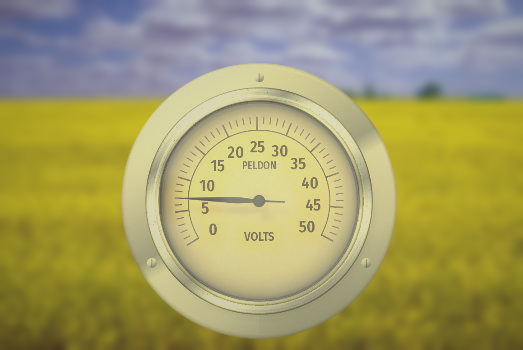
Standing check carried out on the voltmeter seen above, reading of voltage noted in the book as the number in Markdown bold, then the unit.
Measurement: **7** V
